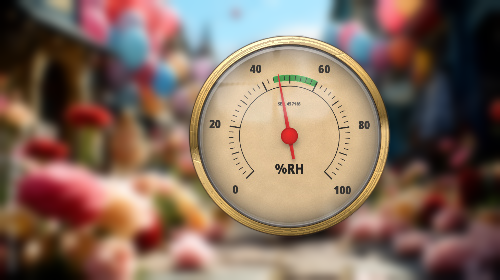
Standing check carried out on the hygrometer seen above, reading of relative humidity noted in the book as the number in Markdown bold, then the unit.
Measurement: **46** %
